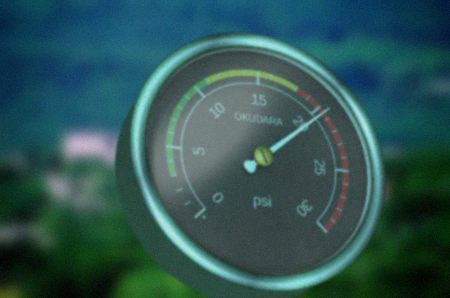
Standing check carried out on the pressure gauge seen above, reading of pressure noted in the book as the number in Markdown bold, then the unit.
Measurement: **20.5** psi
